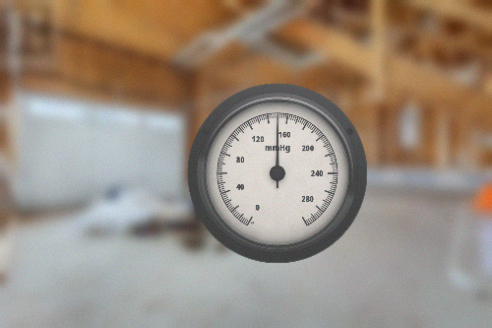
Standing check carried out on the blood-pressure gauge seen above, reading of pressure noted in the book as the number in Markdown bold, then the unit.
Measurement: **150** mmHg
